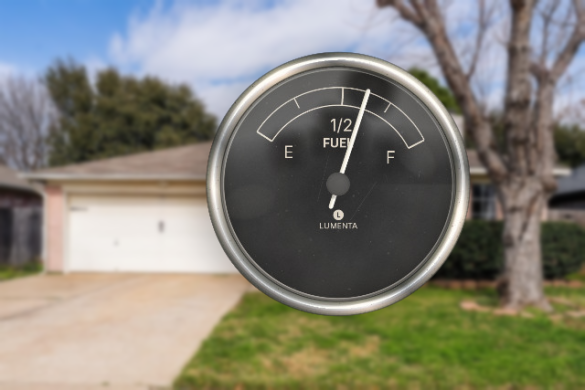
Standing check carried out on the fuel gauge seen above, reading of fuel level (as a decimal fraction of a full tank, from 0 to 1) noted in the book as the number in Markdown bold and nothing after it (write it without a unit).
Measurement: **0.625**
